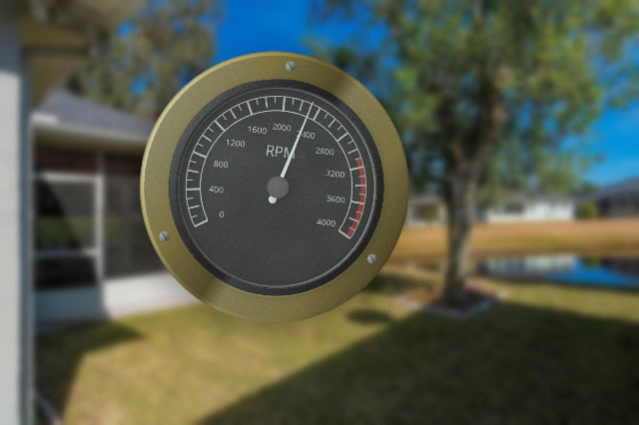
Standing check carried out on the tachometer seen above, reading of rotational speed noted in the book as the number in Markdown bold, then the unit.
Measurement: **2300** rpm
